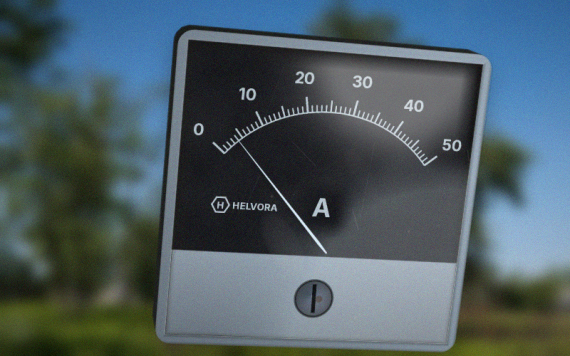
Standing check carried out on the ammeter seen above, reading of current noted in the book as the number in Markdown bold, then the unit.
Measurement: **4** A
